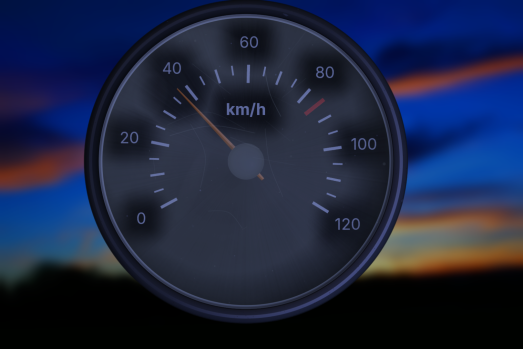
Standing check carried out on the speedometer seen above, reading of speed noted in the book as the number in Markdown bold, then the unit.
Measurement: **37.5** km/h
